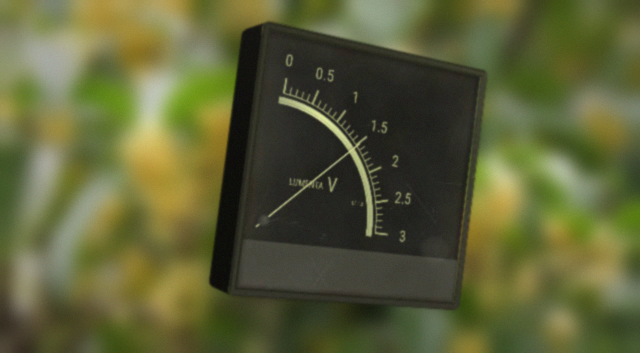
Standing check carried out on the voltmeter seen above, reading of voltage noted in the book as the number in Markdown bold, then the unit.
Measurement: **1.5** V
